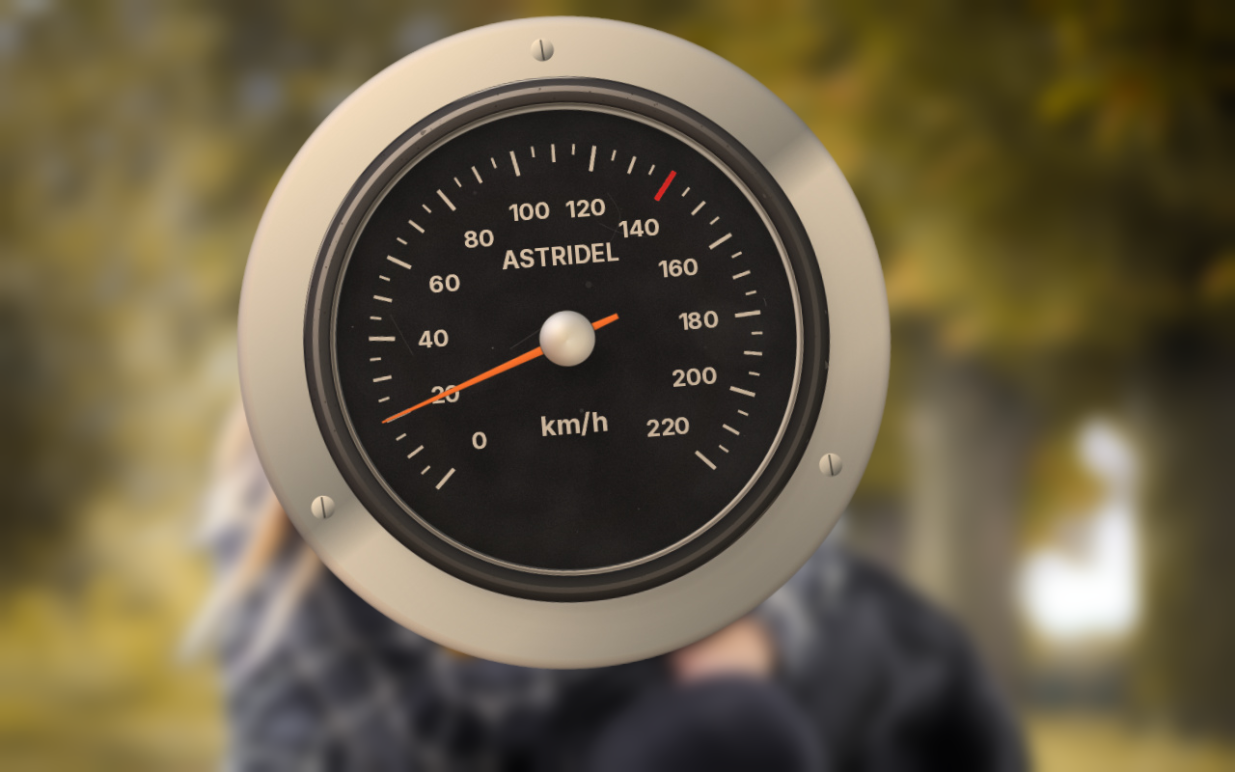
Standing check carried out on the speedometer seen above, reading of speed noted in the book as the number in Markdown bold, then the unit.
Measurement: **20** km/h
